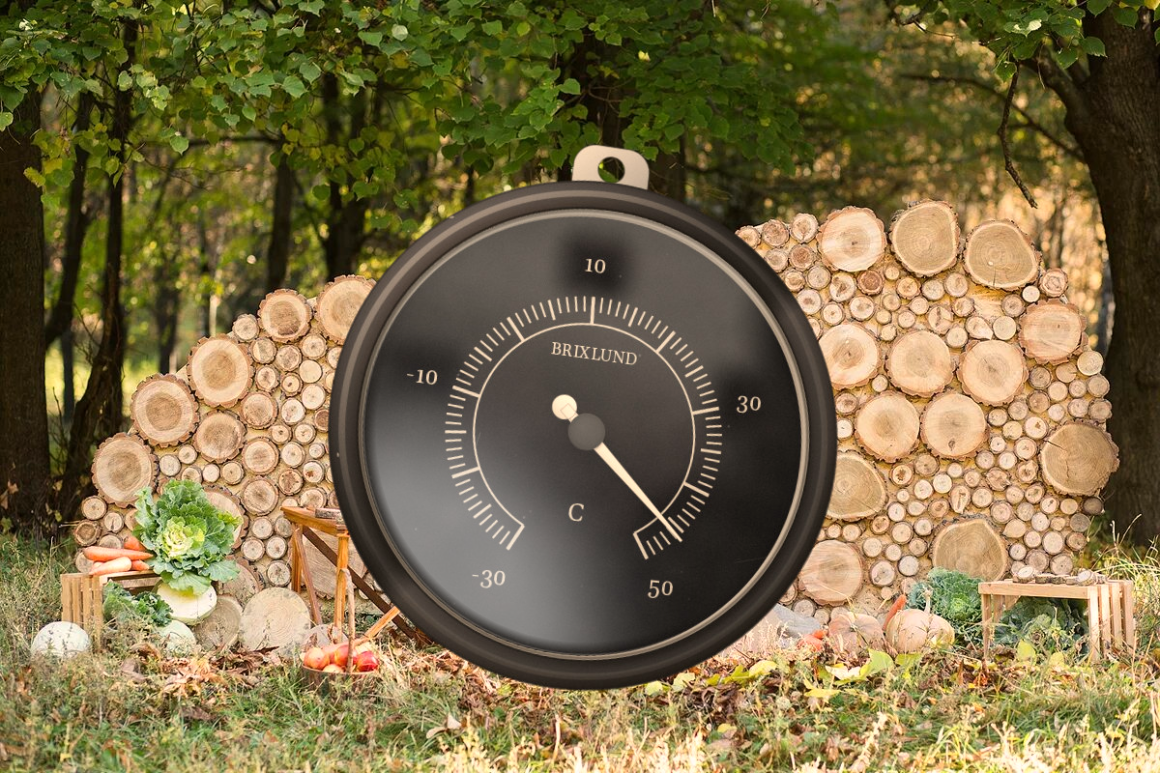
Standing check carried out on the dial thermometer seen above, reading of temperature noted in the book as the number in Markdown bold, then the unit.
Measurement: **46** °C
